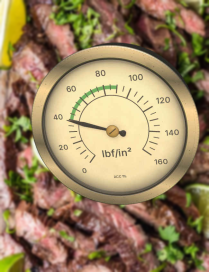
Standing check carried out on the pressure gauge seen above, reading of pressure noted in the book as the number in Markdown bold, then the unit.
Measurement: **40** psi
